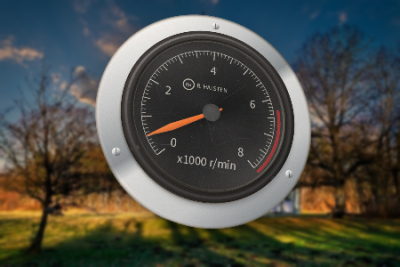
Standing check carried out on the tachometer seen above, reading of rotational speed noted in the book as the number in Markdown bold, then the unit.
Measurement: **500** rpm
